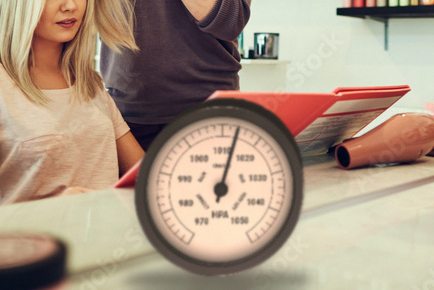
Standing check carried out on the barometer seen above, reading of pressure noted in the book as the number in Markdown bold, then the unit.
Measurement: **1014** hPa
